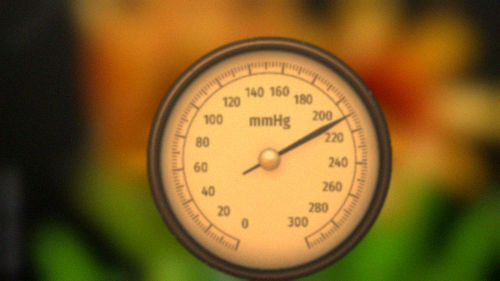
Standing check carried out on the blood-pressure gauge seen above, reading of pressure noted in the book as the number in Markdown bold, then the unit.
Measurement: **210** mmHg
